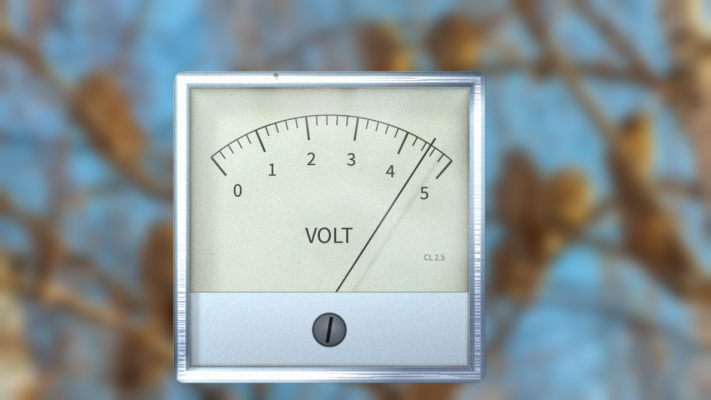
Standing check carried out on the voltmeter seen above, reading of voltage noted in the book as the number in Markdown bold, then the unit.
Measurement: **4.5** V
